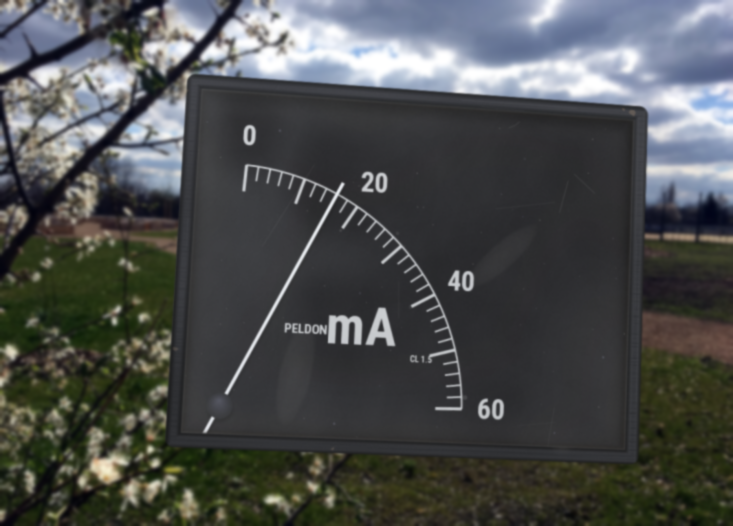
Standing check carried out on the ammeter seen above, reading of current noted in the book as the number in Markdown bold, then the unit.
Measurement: **16** mA
